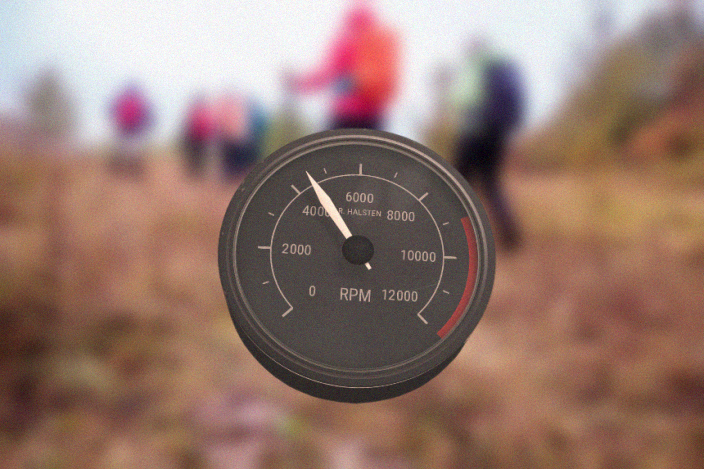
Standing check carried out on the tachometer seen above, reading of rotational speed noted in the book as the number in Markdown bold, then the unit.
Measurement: **4500** rpm
